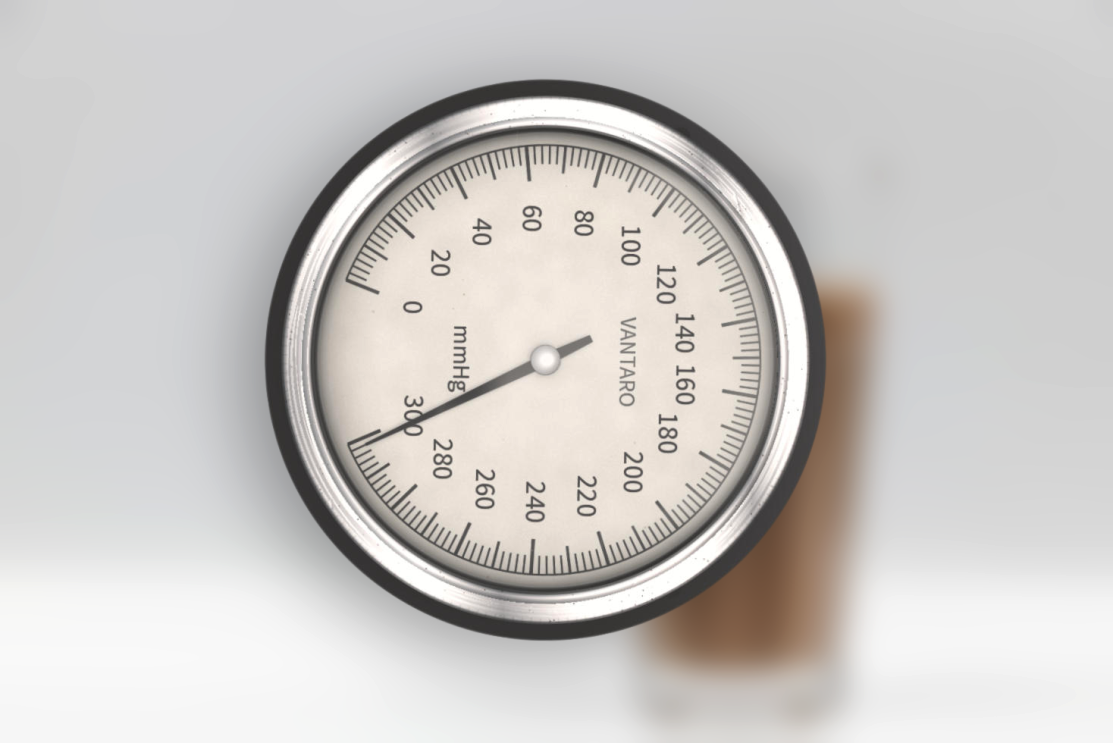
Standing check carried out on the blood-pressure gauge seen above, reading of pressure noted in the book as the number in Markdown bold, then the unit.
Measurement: **298** mmHg
